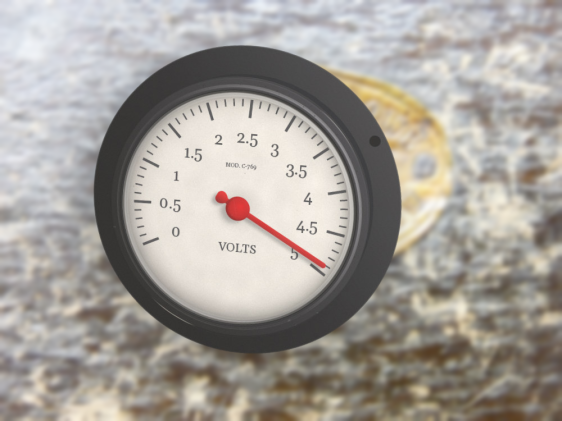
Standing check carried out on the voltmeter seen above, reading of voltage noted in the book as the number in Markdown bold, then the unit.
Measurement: **4.9** V
